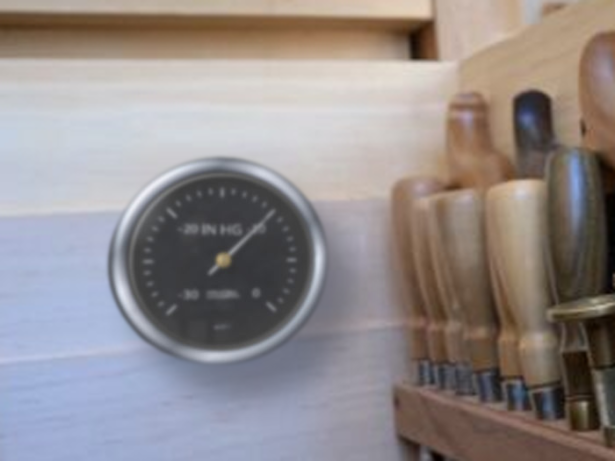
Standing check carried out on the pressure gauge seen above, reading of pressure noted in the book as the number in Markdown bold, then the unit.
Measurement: **-10** inHg
